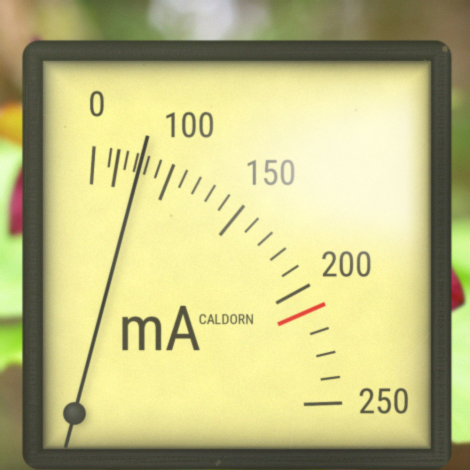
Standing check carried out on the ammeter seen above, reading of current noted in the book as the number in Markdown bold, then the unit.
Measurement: **75** mA
